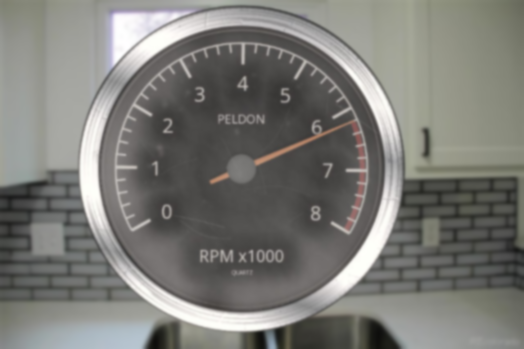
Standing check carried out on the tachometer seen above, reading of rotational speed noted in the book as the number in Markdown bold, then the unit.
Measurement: **6200** rpm
